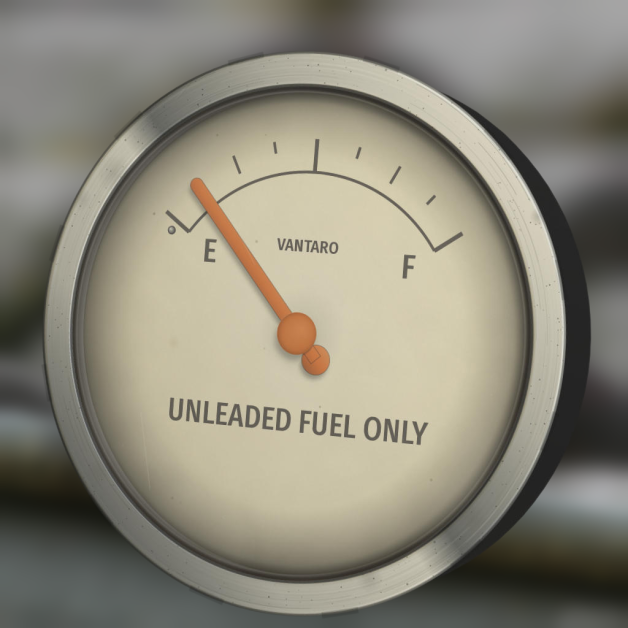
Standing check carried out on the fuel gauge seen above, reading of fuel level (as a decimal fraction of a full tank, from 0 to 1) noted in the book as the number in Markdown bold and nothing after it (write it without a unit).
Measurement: **0.125**
